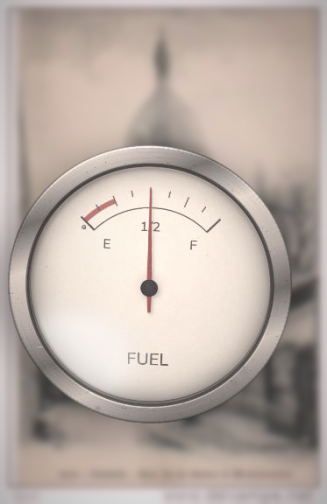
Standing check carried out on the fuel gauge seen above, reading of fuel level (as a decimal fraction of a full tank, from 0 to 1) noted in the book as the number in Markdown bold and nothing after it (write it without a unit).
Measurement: **0.5**
